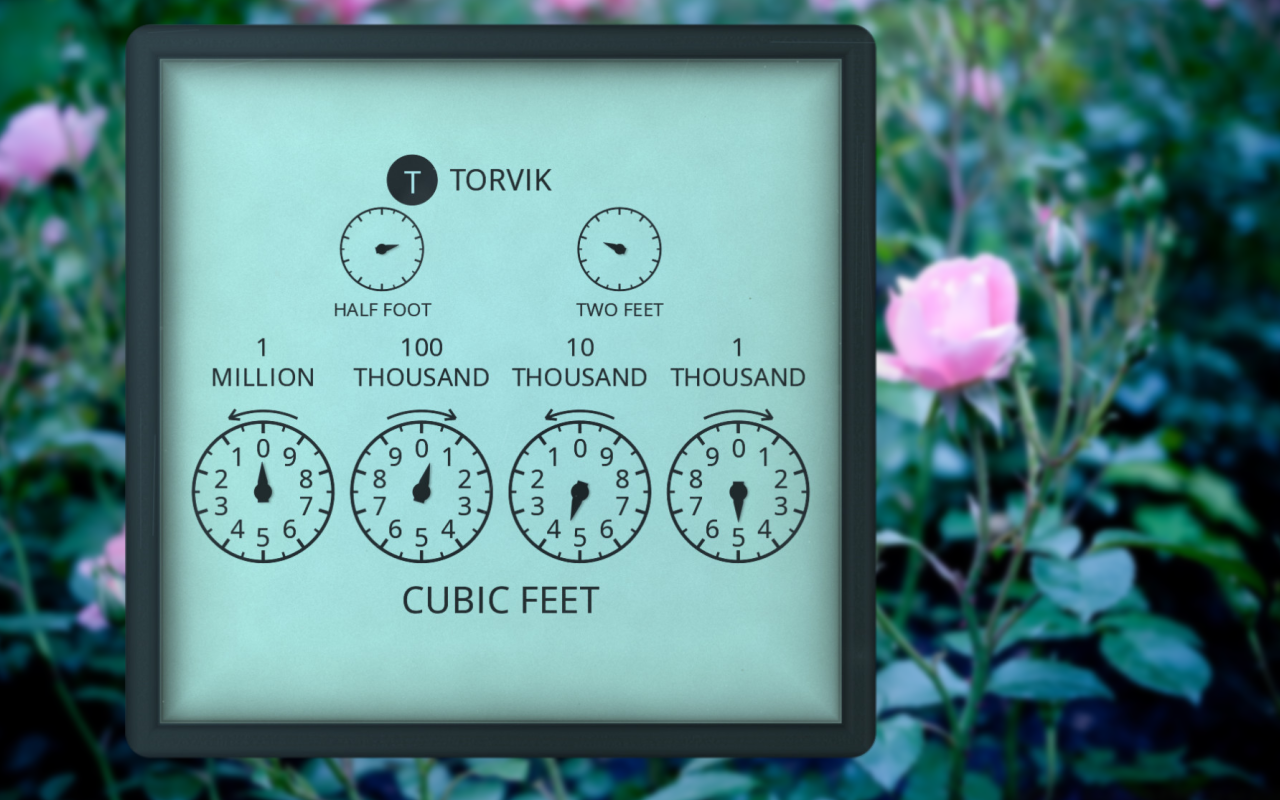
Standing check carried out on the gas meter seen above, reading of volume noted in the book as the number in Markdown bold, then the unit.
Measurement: **4500** ft³
